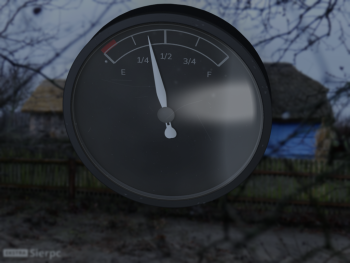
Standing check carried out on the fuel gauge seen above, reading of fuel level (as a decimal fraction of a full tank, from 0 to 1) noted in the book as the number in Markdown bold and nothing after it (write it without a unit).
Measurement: **0.375**
